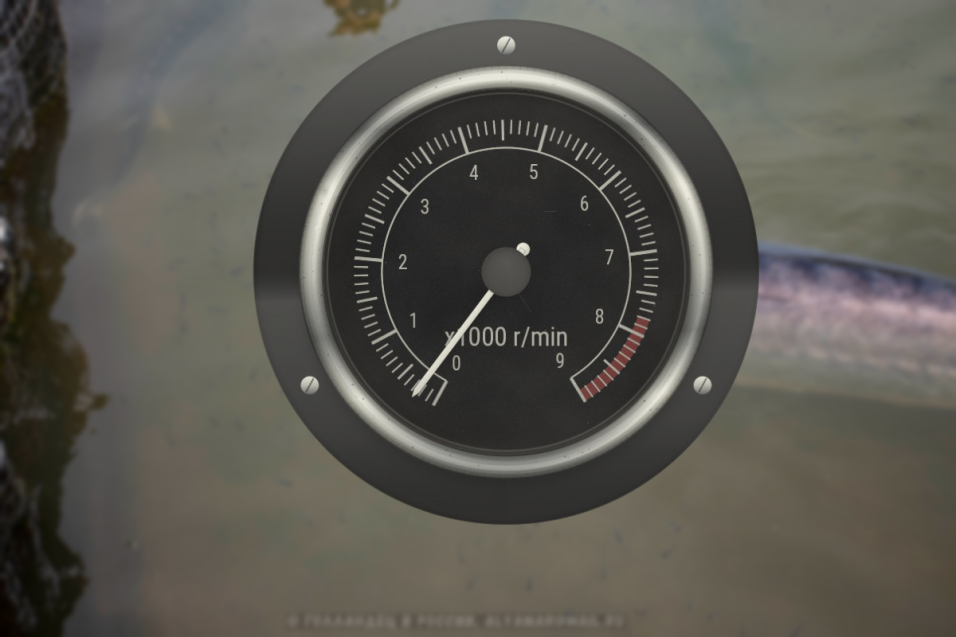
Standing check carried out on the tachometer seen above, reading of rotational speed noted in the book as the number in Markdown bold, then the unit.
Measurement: **250** rpm
